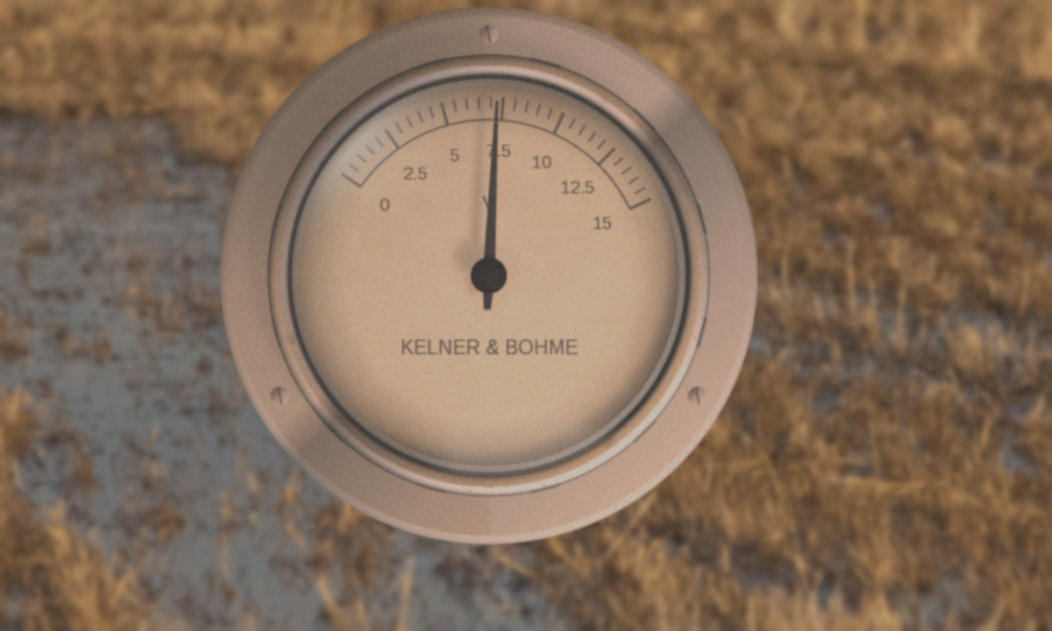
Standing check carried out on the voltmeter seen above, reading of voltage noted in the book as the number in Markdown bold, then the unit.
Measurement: **7.25** V
